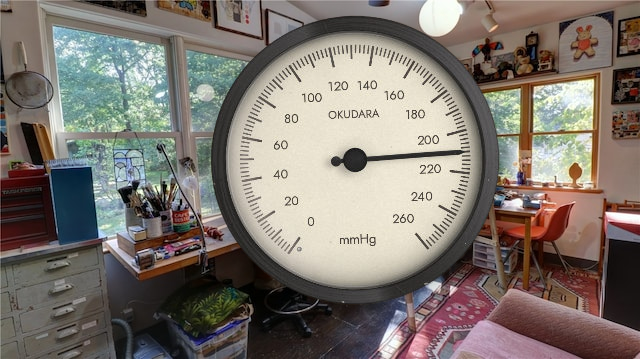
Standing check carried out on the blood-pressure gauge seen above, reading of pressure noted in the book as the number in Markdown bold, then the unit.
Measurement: **210** mmHg
